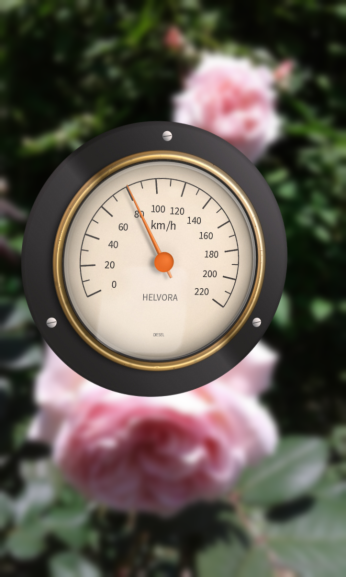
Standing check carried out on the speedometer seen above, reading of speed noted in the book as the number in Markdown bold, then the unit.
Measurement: **80** km/h
